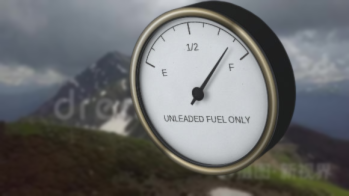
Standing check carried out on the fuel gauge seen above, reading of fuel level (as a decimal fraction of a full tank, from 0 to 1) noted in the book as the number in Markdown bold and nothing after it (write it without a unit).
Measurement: **0.875**
